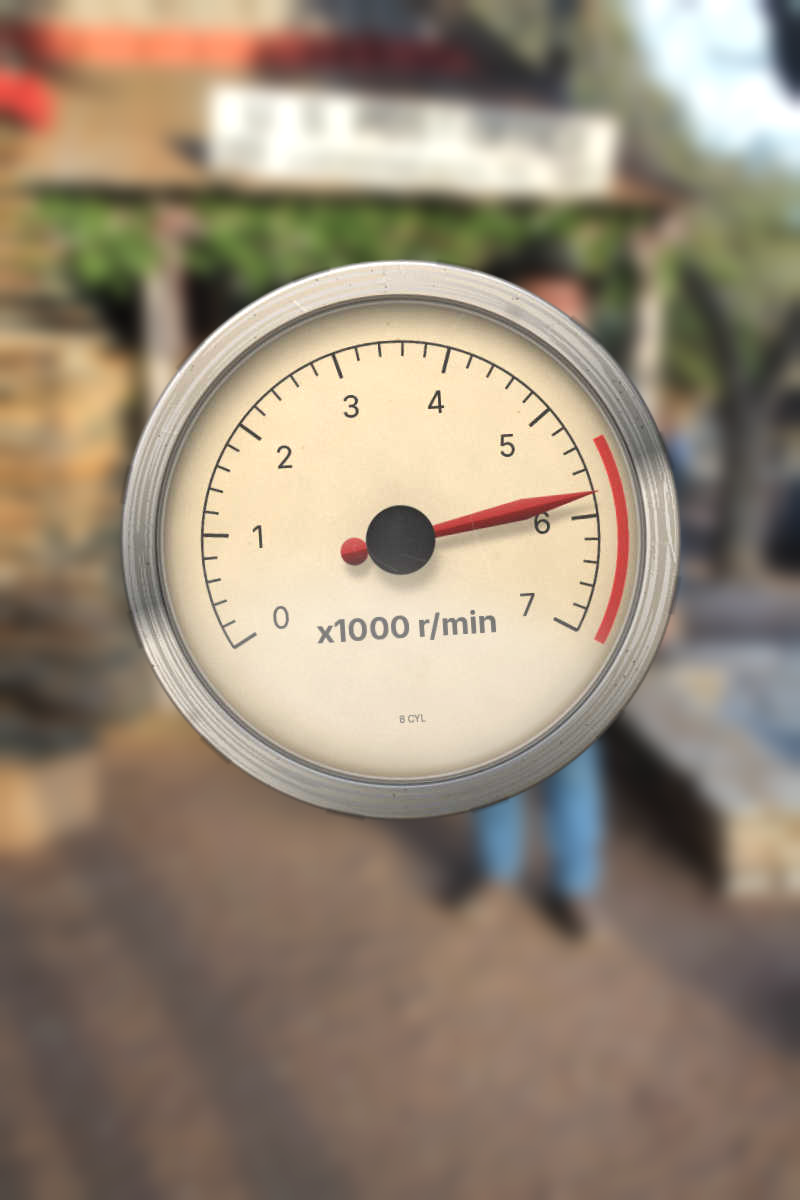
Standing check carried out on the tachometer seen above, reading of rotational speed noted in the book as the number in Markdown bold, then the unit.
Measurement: **5800** rpm
